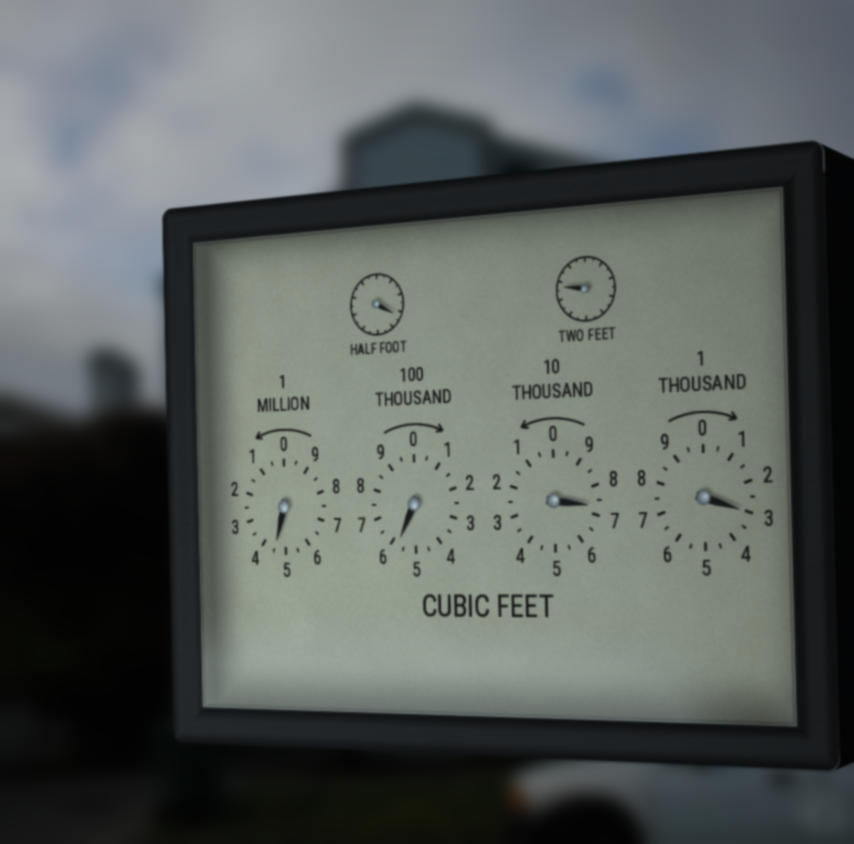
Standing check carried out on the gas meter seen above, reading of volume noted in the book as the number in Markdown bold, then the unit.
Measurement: **457300** ft³
